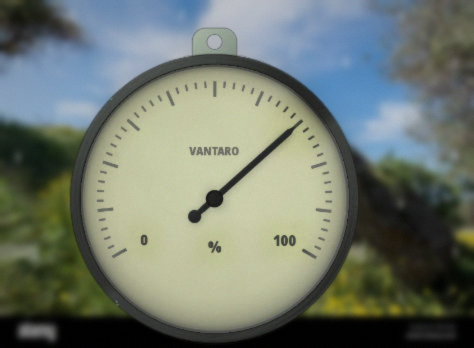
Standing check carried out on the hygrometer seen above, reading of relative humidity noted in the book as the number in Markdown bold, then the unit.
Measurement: **70** %
